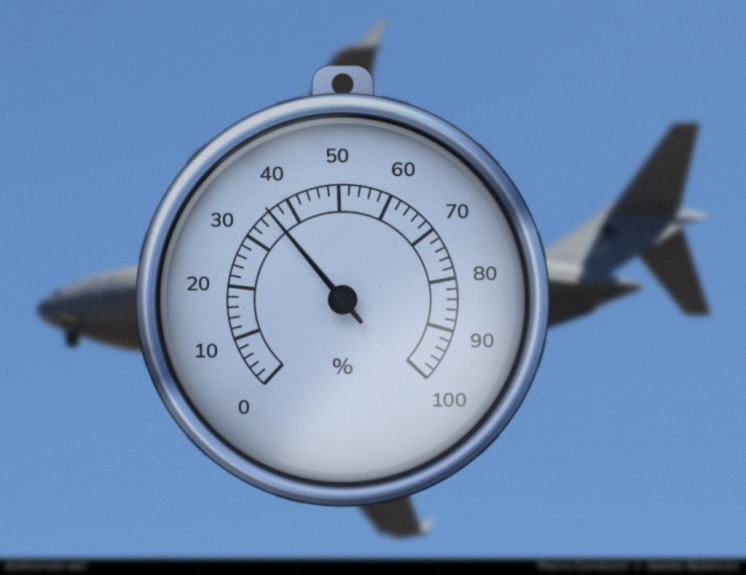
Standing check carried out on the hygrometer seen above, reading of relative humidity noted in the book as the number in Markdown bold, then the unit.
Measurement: **36** %
